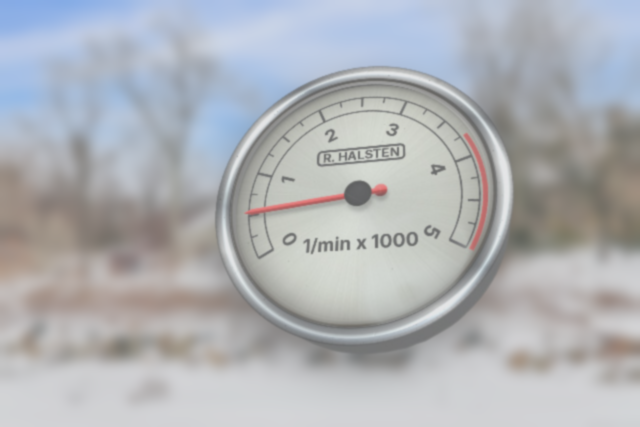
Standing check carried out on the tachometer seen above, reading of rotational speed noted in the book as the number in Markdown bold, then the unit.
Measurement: **500** rpm
